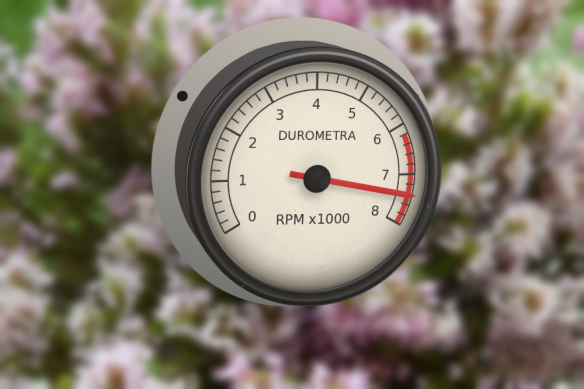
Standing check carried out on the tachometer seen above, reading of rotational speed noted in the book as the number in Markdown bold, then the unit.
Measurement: **7400** rpm
